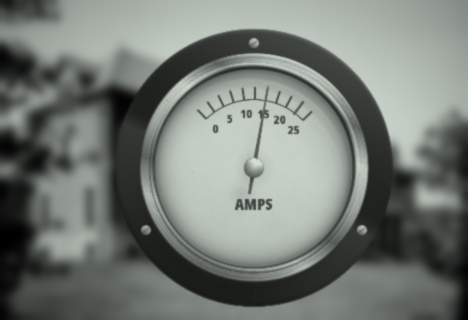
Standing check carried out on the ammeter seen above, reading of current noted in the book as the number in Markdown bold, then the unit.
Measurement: **15** A
